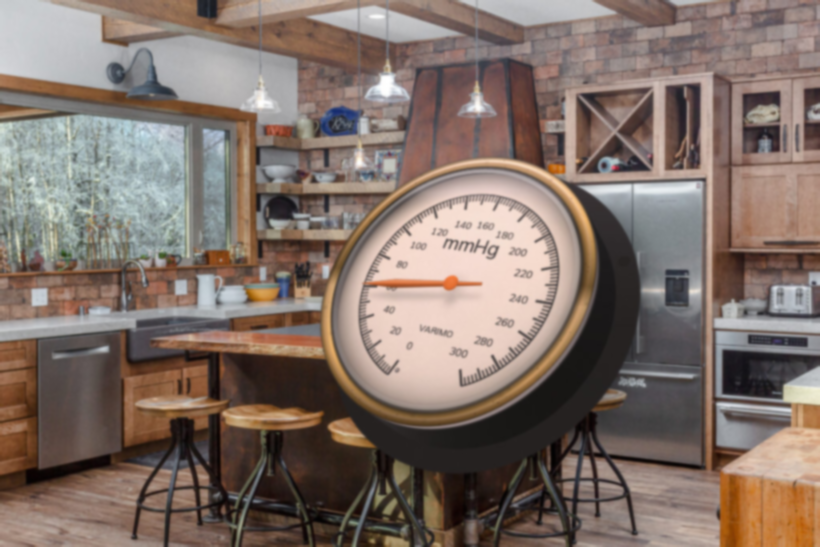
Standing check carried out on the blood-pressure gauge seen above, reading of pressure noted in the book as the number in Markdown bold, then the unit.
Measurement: **60** mmHg
